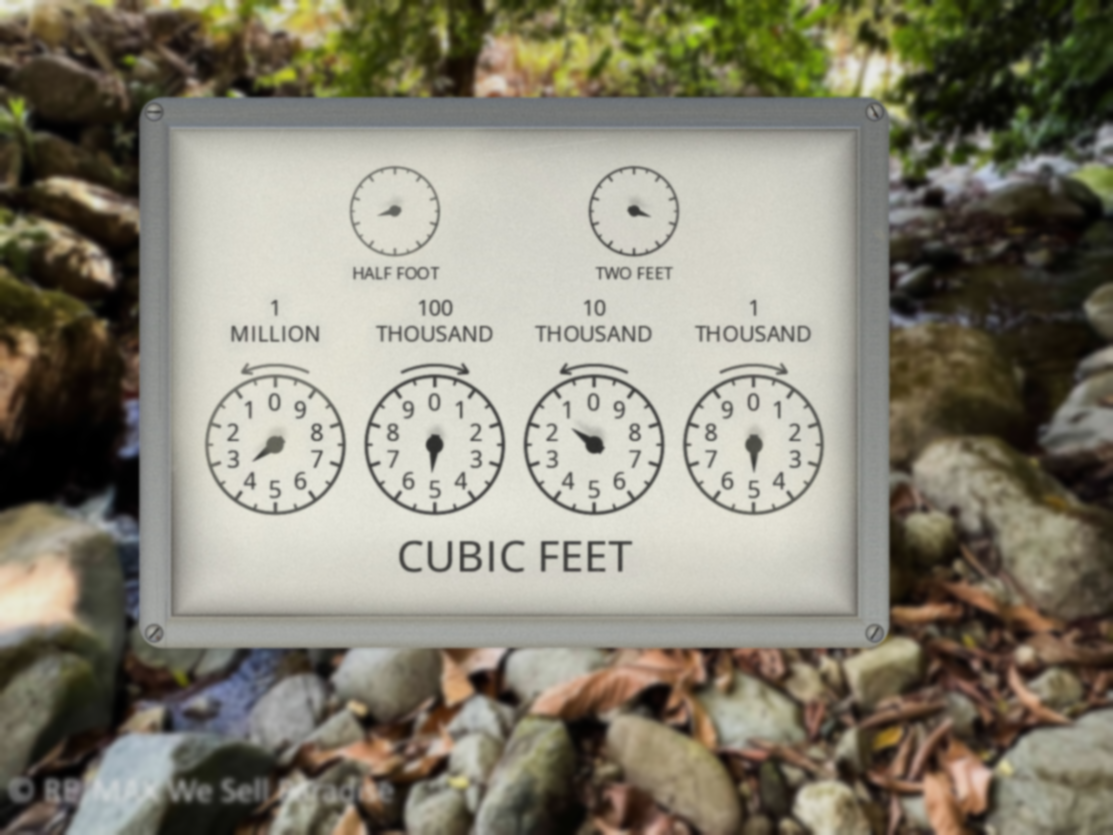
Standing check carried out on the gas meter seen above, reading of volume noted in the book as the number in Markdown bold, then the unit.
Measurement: **351500** ft³
